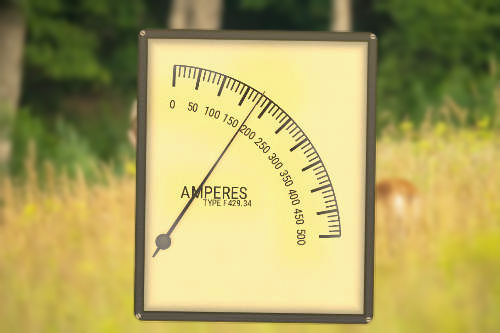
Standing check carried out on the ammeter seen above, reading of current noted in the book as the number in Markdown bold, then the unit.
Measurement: **180** A
